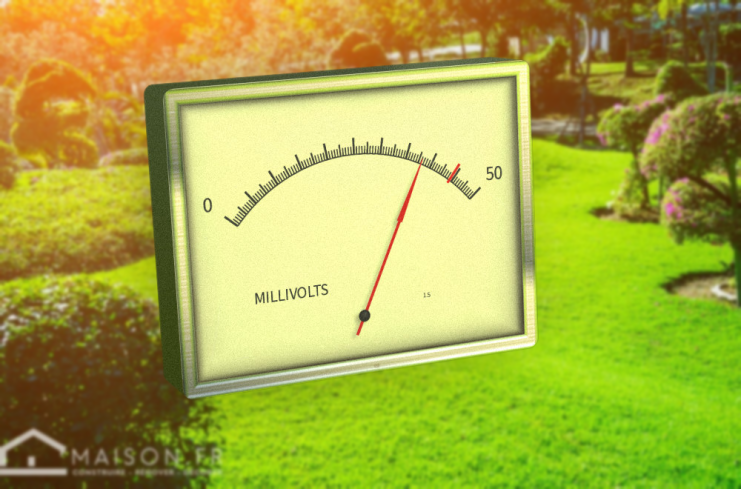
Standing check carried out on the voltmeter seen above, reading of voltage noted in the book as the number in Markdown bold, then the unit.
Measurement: **37.5** mV
